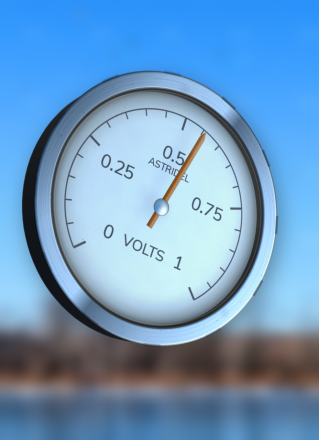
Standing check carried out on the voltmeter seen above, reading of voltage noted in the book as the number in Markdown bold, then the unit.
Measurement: **0.55** V
